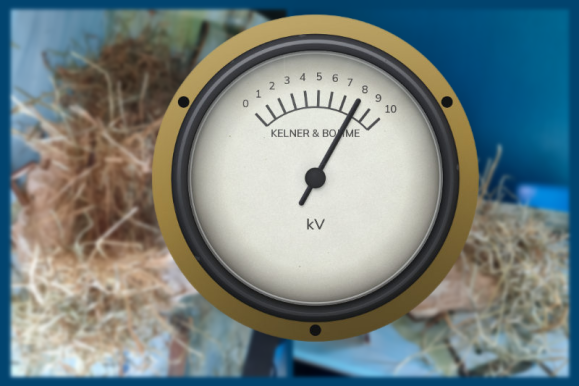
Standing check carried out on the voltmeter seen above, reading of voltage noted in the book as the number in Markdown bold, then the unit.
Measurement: **8** kV
